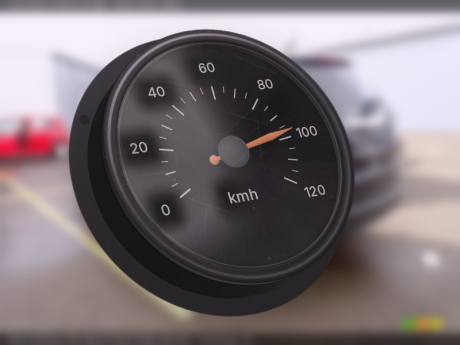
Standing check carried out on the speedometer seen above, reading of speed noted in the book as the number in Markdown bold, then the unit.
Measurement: **97.5** km/h
